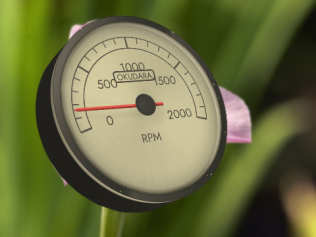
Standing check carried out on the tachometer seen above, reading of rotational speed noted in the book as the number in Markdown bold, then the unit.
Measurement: **150** rpm
